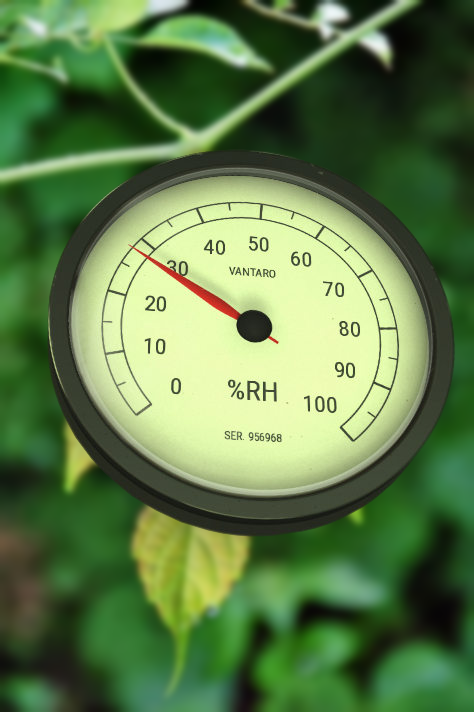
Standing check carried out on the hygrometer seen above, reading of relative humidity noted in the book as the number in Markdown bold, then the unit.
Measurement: **27.5** %
